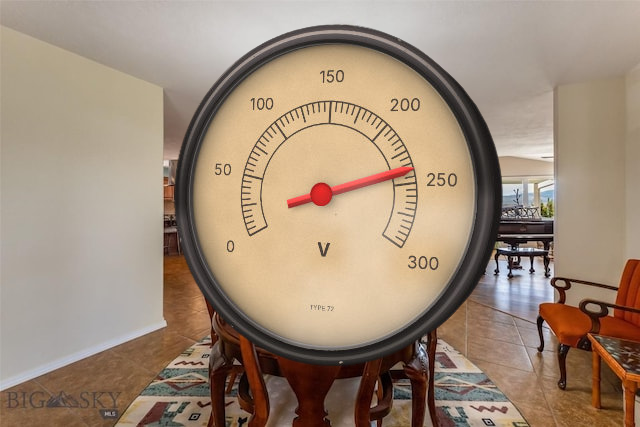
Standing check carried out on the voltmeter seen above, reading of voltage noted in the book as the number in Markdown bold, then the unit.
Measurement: **240** V
